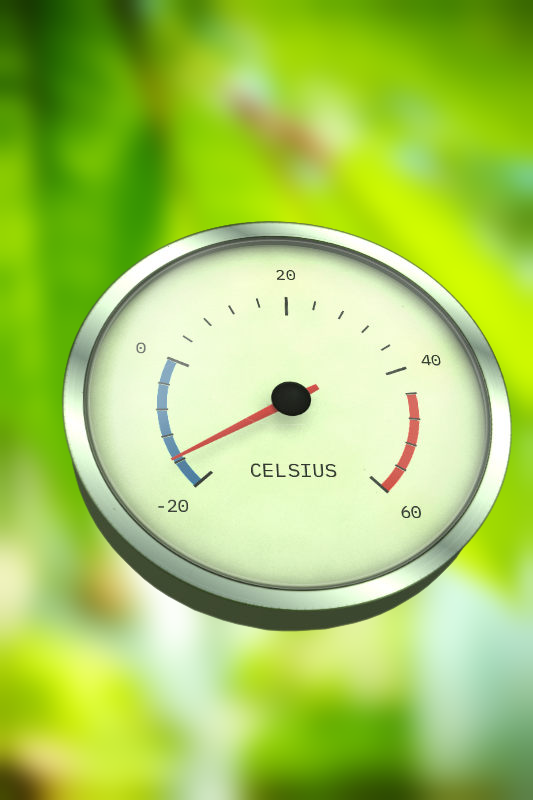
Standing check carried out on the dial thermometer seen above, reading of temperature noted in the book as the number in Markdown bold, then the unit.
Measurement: **-16** °C
